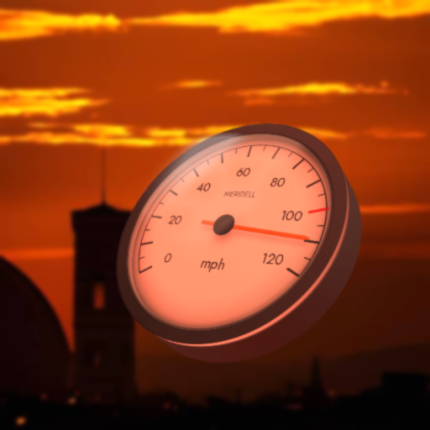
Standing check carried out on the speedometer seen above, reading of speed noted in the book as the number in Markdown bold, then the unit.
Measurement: **110** mph
